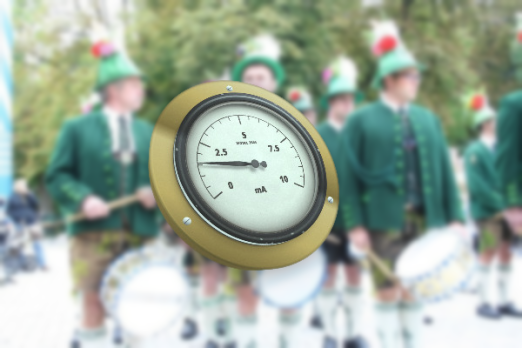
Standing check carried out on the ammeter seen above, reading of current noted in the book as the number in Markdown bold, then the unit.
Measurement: **1.5** mA
